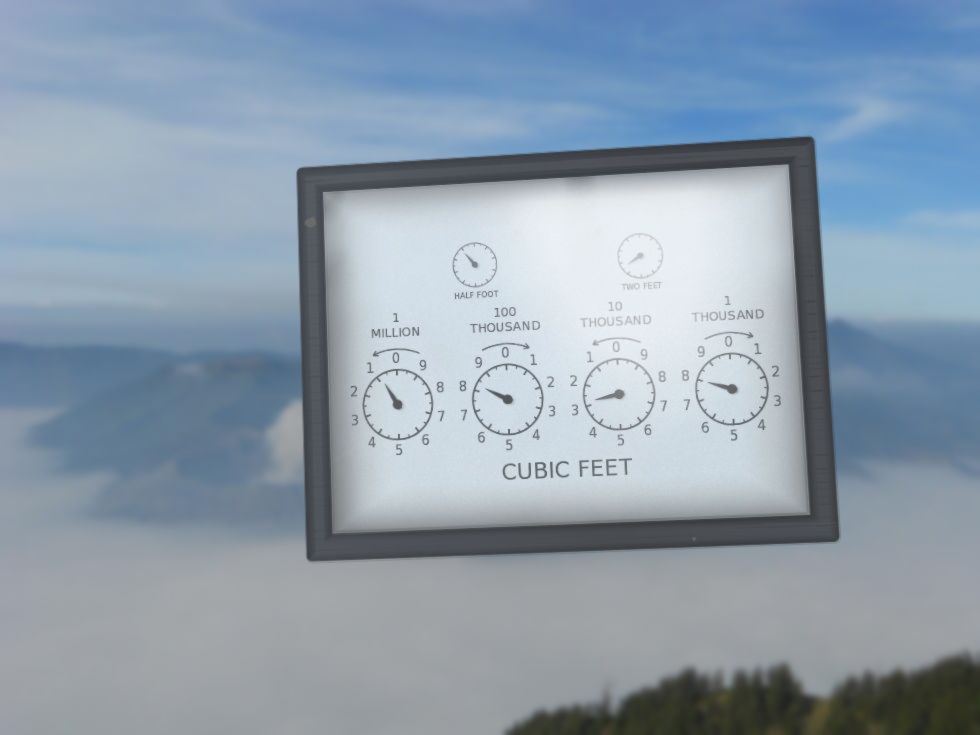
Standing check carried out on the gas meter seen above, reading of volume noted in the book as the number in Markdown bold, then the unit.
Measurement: **82800** ft³
